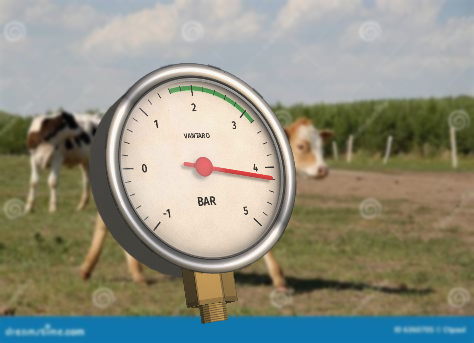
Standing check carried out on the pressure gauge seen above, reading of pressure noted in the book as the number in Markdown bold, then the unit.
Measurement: **4.2** bar
